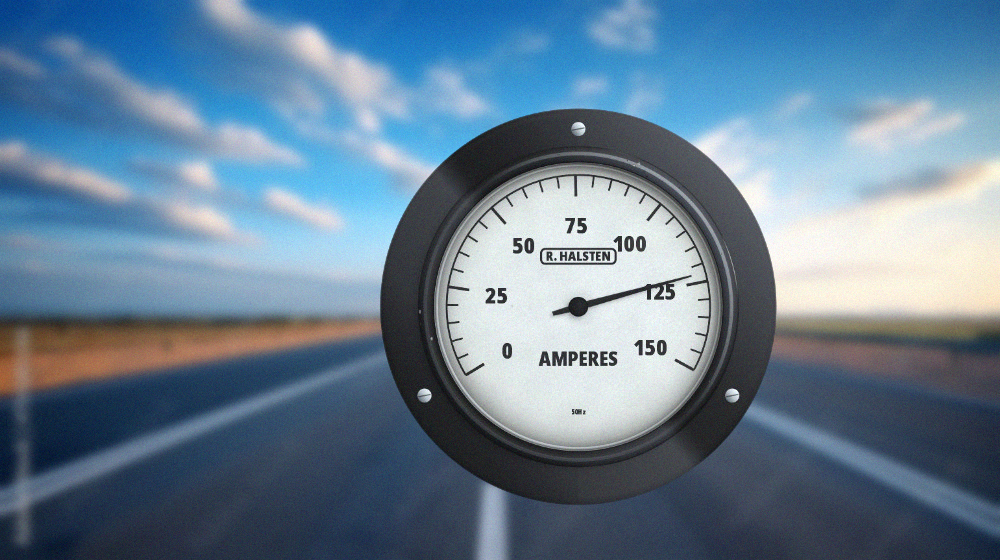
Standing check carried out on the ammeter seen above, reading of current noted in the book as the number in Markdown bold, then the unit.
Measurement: **122.5** A
